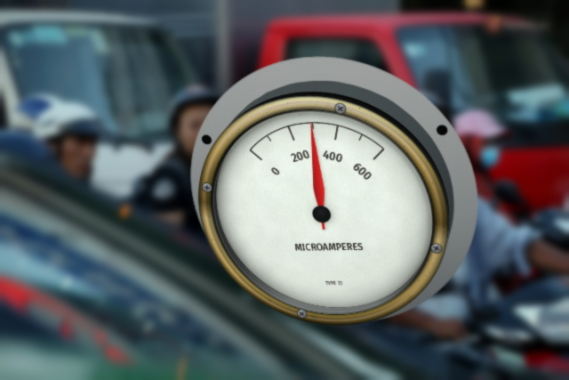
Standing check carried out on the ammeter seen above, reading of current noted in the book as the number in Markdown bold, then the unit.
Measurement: **300** µA
